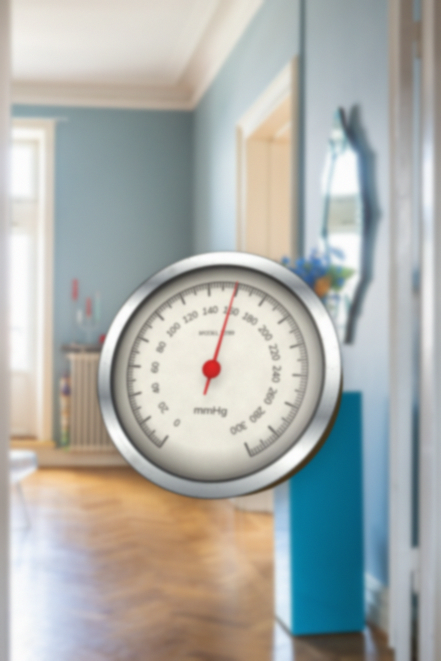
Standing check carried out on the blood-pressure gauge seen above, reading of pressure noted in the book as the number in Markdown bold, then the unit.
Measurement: **160** mmHg
